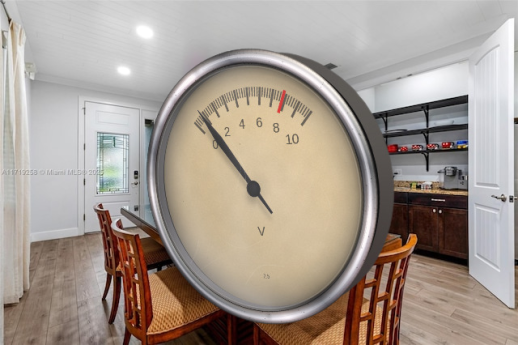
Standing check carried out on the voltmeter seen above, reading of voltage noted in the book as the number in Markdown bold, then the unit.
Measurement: **1** V
